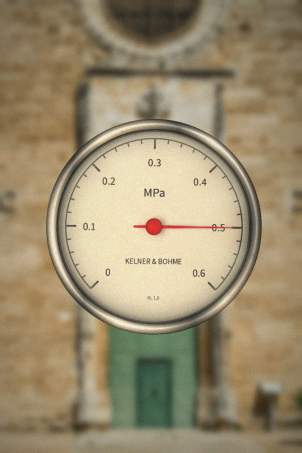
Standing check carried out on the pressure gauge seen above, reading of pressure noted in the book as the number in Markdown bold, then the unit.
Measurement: **0.5** MPa
